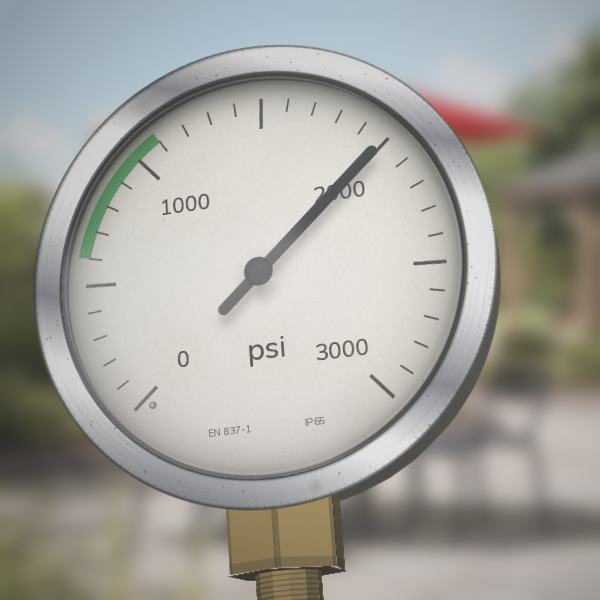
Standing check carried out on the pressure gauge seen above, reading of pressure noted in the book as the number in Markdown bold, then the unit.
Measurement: **2000** psi
